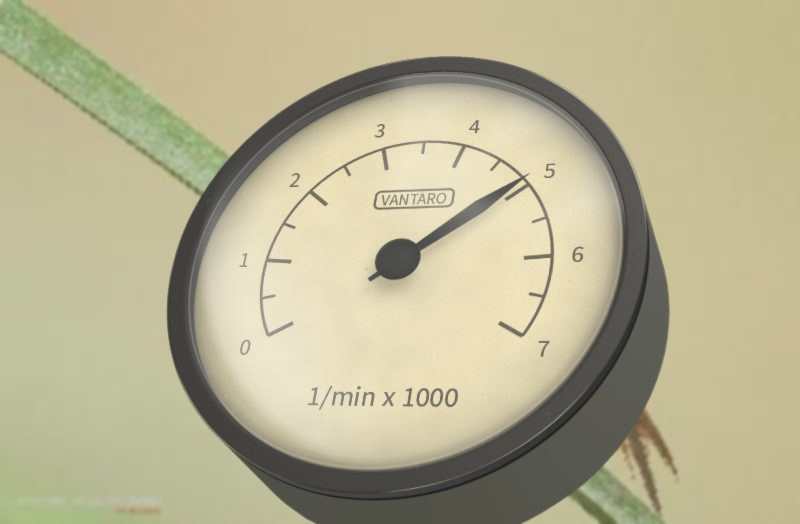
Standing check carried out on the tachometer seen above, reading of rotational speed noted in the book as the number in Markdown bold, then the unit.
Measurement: **5000** rpm
